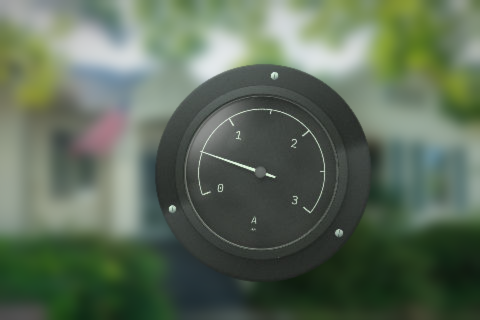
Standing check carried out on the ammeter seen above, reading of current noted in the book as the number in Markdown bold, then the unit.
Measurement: **0.5** A
